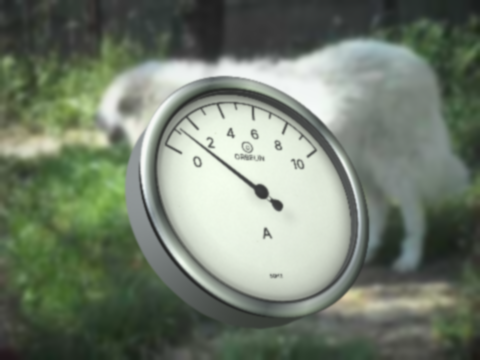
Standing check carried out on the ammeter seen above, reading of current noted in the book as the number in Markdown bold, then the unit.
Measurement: **1** A
